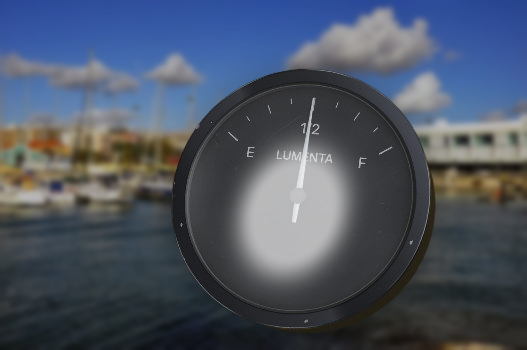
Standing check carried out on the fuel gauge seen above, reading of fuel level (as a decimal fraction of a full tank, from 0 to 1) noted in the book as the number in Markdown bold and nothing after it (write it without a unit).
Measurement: **0.5**
